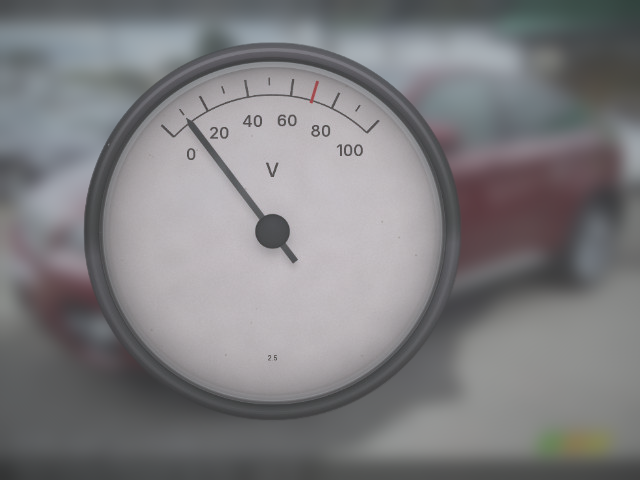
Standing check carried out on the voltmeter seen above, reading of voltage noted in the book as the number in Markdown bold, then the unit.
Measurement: **10** V
